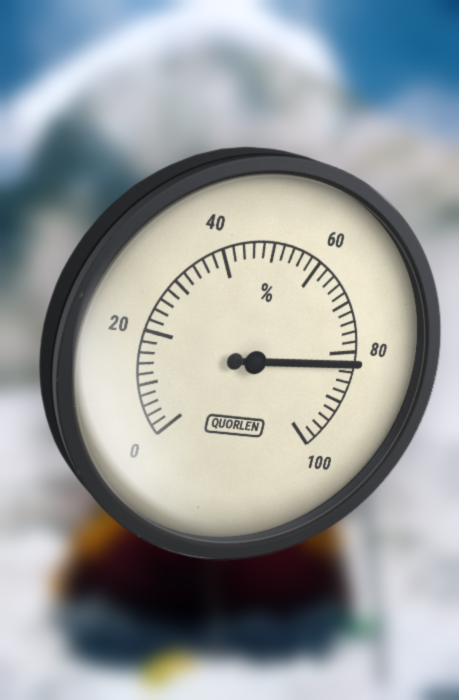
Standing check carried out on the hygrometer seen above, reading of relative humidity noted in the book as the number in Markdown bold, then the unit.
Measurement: **82** %
